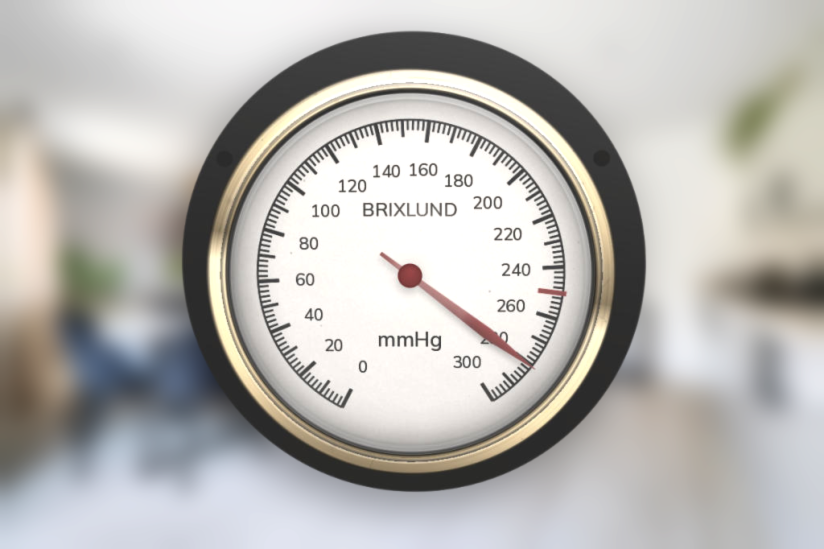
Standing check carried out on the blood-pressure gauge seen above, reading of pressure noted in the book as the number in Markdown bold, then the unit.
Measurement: **280** mmHg
